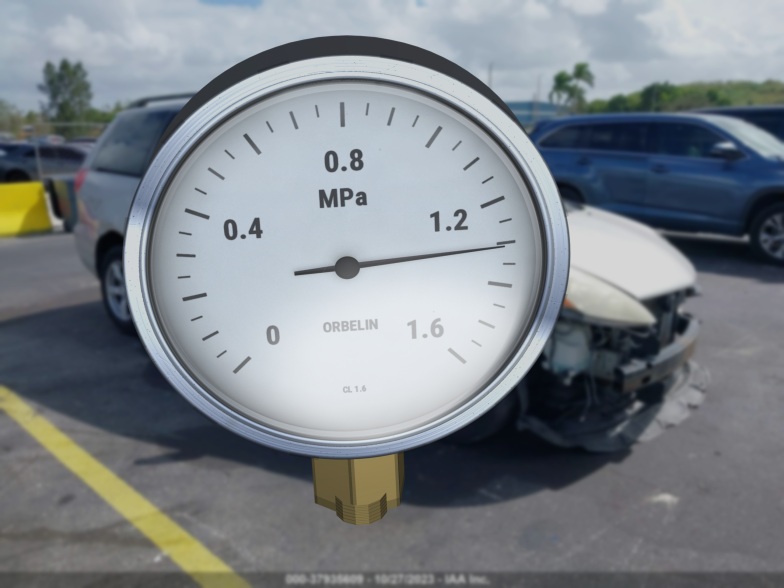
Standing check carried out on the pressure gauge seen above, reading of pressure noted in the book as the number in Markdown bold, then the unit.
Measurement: **1.3** MPa
